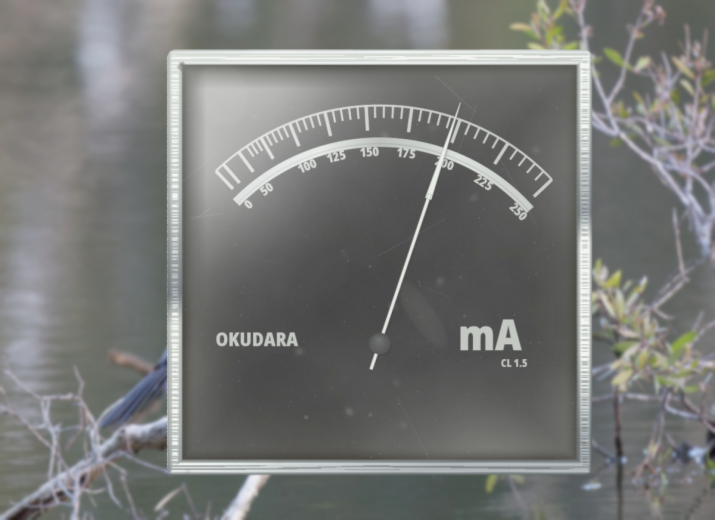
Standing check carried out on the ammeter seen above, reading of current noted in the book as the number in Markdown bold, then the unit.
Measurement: **197.5** mA
